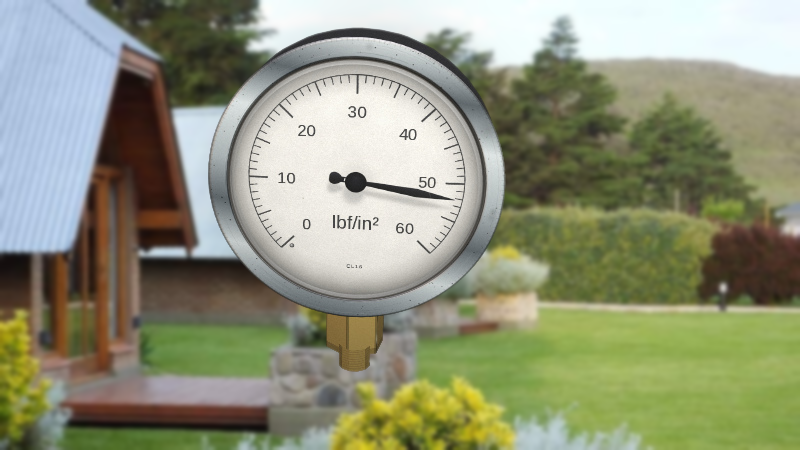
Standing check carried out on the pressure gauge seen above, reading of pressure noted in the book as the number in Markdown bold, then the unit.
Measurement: **52** psi
